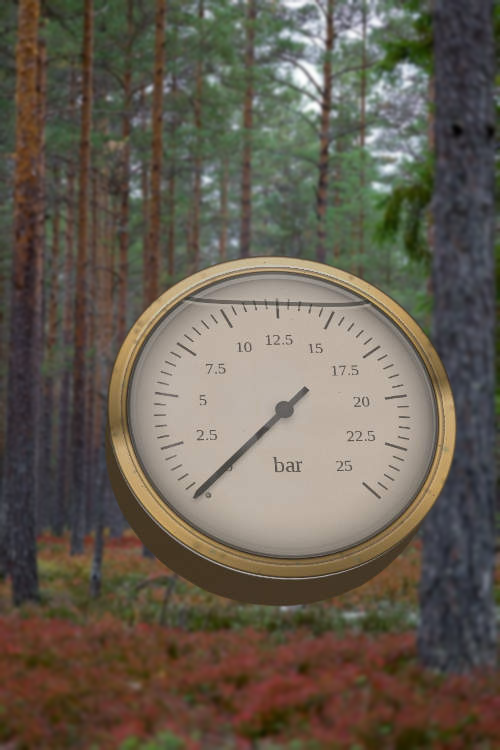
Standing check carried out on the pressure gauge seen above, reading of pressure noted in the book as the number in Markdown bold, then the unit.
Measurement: **0** bar
